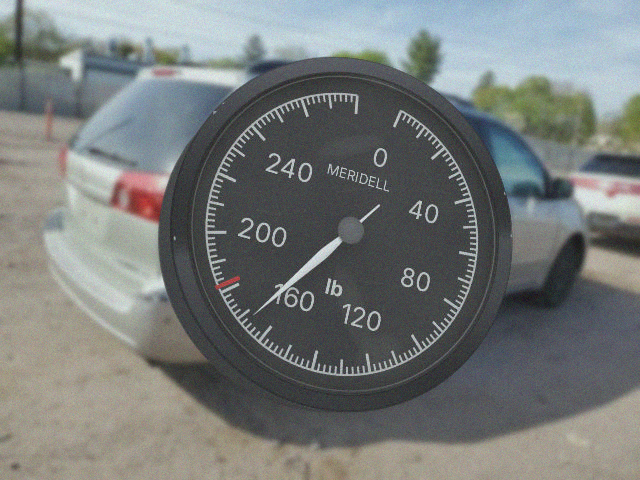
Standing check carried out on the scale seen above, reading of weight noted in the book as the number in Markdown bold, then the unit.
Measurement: **168** lb
